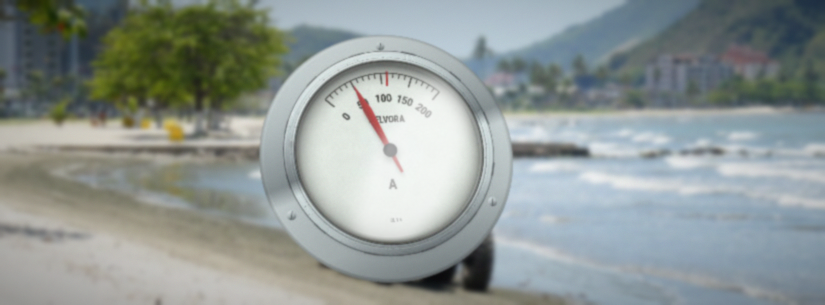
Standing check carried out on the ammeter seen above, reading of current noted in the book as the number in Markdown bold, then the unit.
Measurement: **50** A
